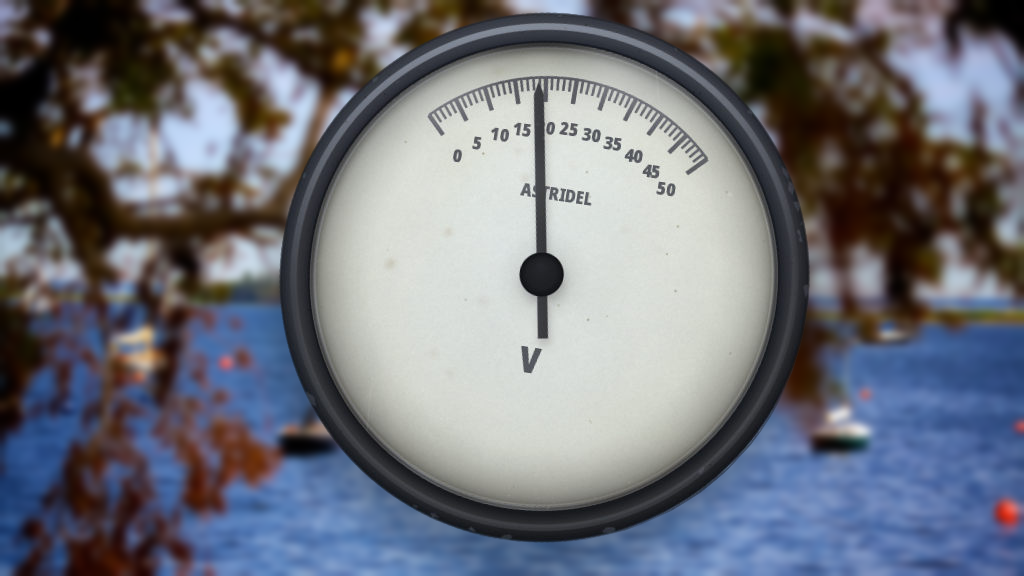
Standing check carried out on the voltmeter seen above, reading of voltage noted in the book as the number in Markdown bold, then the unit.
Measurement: **19** V
